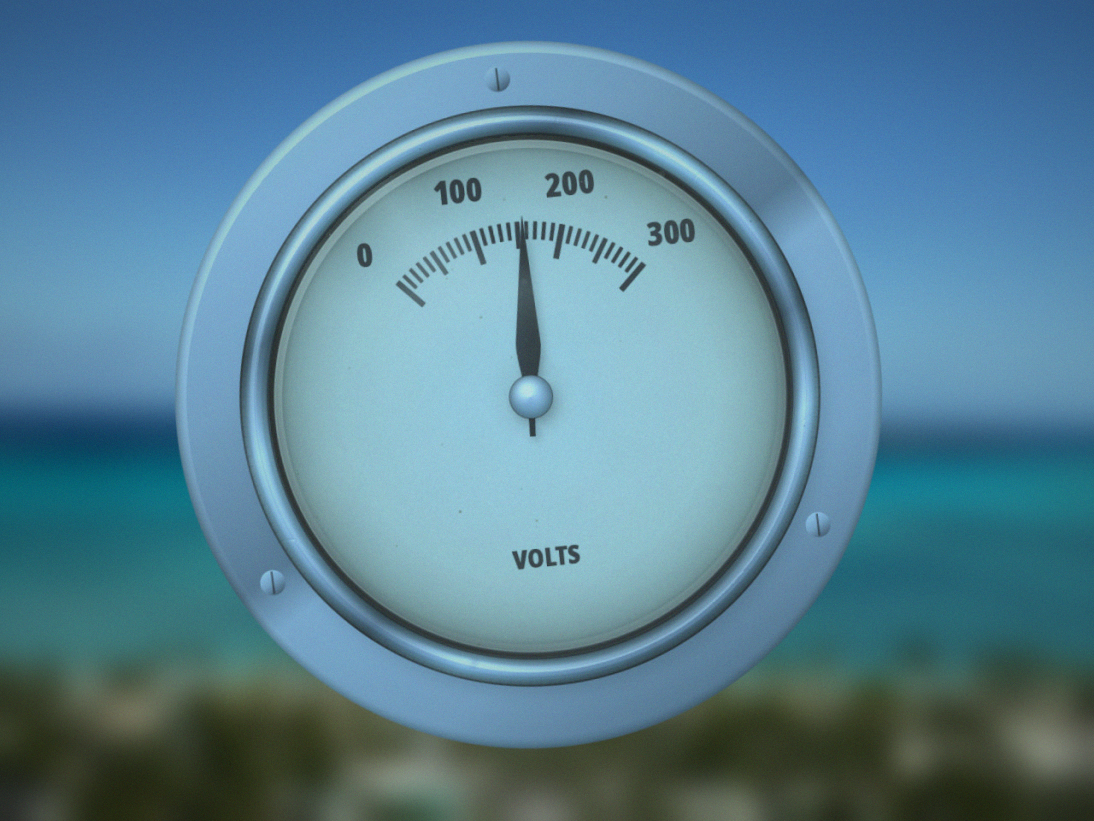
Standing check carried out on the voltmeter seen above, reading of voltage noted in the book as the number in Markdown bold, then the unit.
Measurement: **155** V
